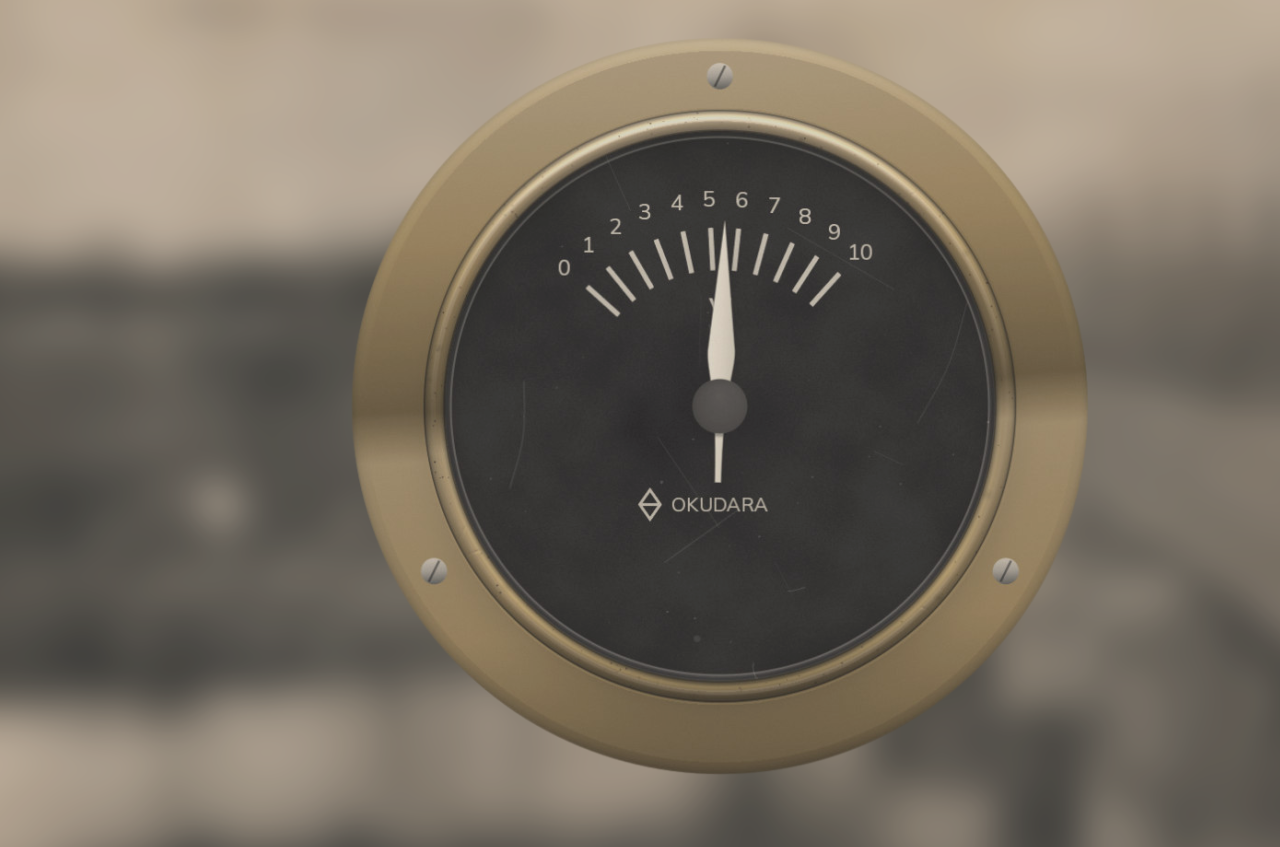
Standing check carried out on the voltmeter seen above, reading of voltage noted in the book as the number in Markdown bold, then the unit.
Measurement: **5.5** V
